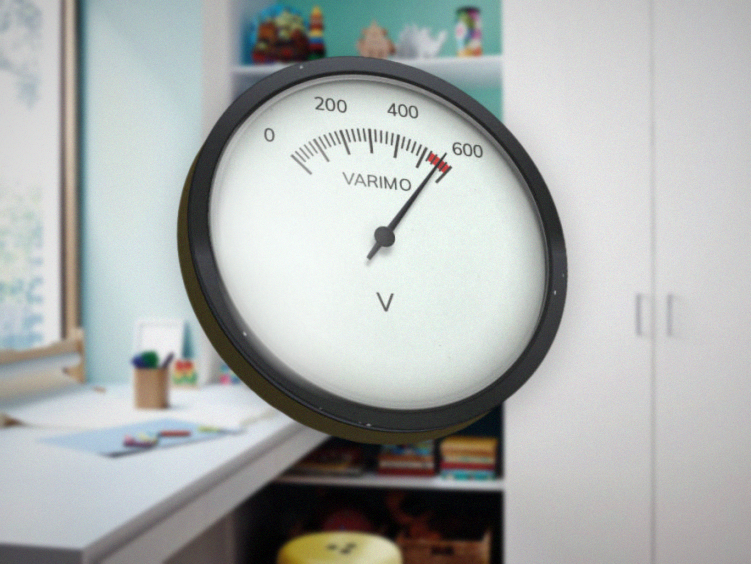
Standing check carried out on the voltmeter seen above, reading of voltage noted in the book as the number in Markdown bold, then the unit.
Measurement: **560** V
